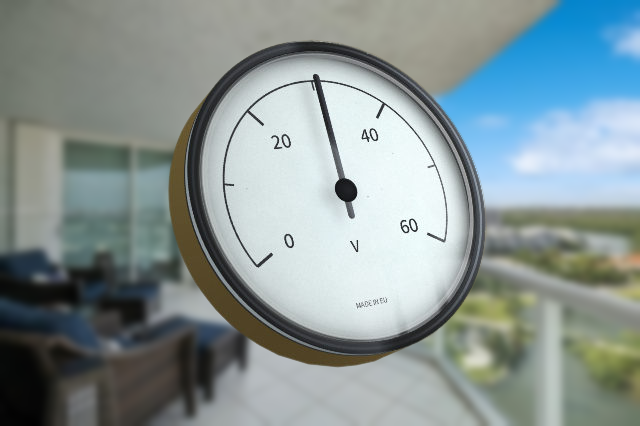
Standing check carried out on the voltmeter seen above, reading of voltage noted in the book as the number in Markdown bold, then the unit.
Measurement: **30** V
